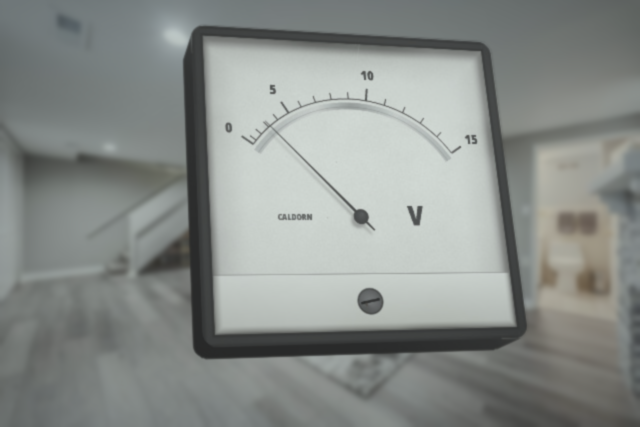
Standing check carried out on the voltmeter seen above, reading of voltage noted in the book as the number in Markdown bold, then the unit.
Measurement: **3** V
